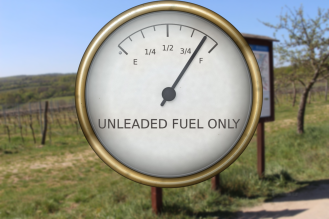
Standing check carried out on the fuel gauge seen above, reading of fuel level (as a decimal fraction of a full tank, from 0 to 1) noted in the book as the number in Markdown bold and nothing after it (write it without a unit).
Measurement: **0.875**
